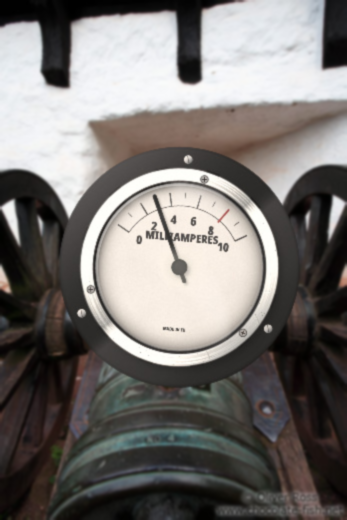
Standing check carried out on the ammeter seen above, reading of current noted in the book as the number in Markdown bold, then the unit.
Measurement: **3** mA
